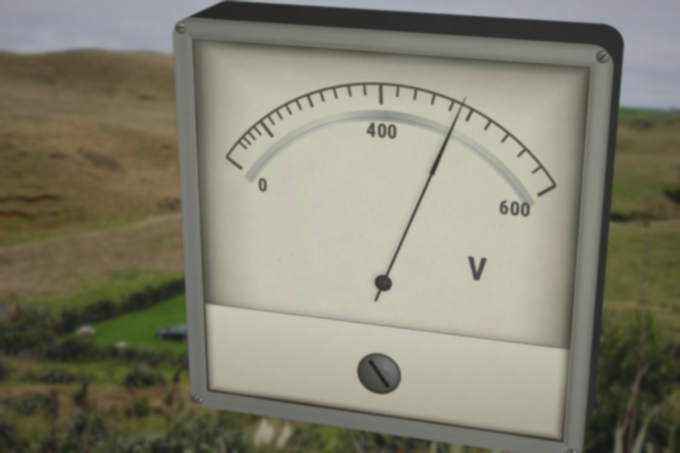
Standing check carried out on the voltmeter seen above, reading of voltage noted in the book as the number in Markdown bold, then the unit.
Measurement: **490** V
